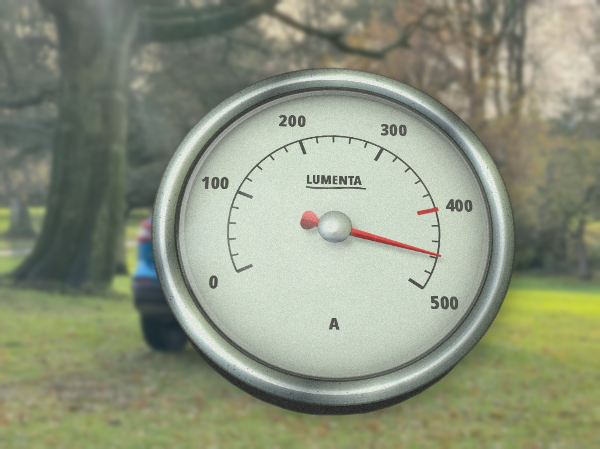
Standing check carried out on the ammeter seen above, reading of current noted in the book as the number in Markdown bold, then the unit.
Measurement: **460** A
